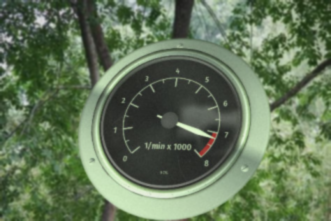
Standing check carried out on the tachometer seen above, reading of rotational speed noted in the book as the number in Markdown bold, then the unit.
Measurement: **7250** rpm
